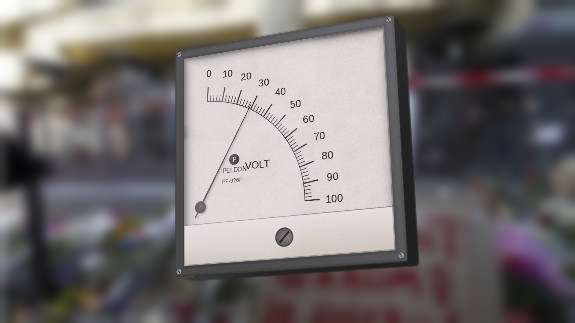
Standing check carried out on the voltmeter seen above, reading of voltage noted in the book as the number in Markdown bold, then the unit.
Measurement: **30** V
